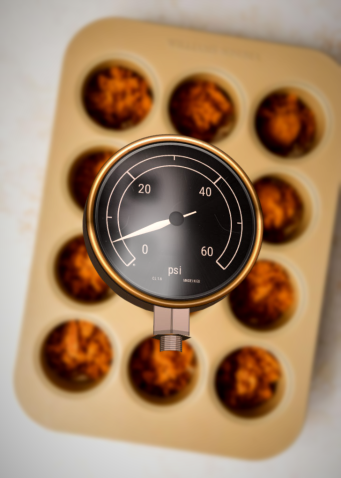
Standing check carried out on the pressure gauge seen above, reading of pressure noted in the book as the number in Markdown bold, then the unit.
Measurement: **5** psi
